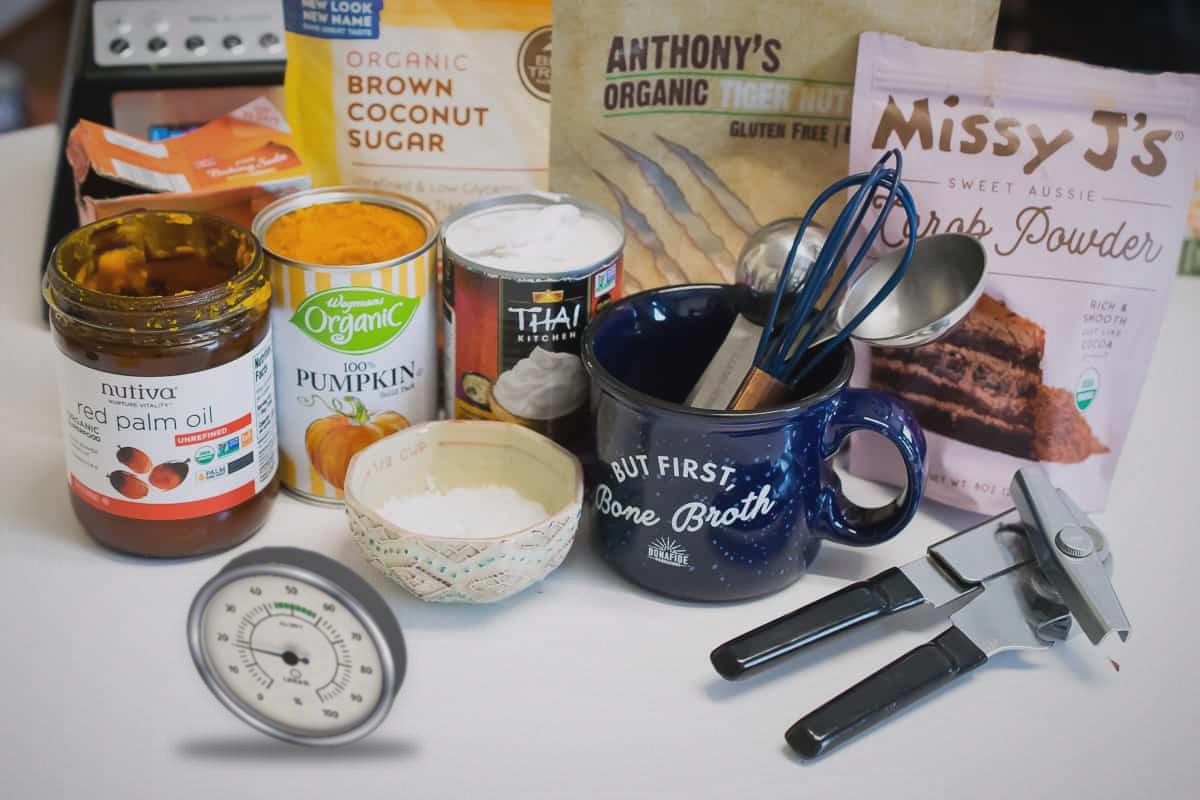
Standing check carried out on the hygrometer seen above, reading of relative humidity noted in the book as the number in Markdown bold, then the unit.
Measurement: **20** %
